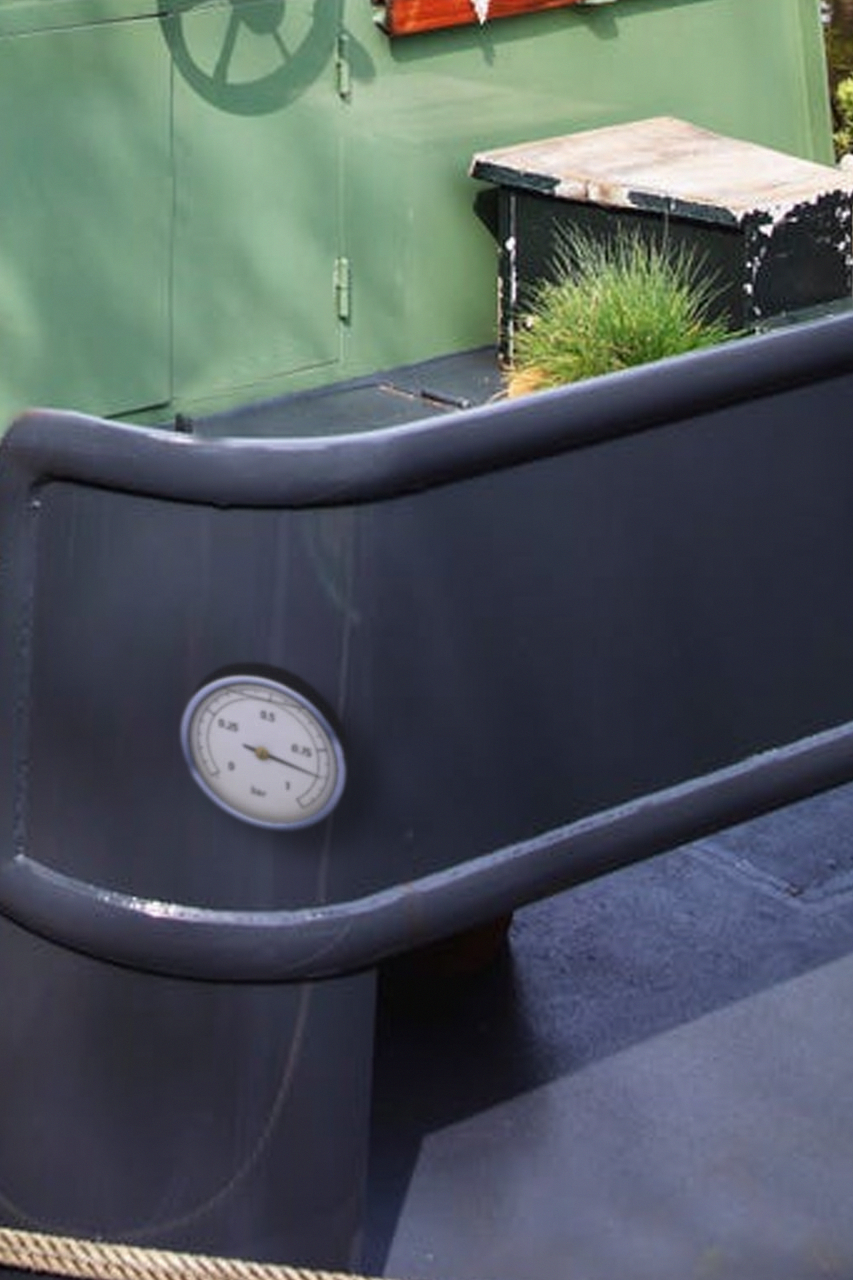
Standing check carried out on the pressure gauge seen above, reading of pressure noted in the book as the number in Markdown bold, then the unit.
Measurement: **0.85** bar
